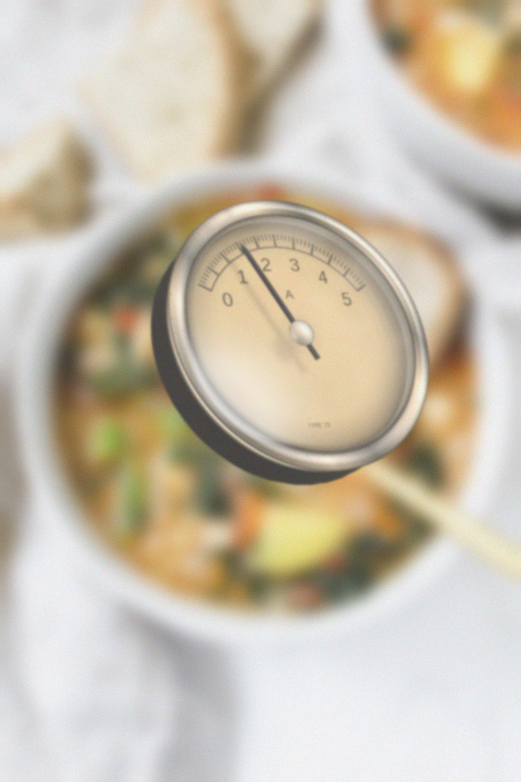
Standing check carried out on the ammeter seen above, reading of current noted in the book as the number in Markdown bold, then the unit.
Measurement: **1.5** A
